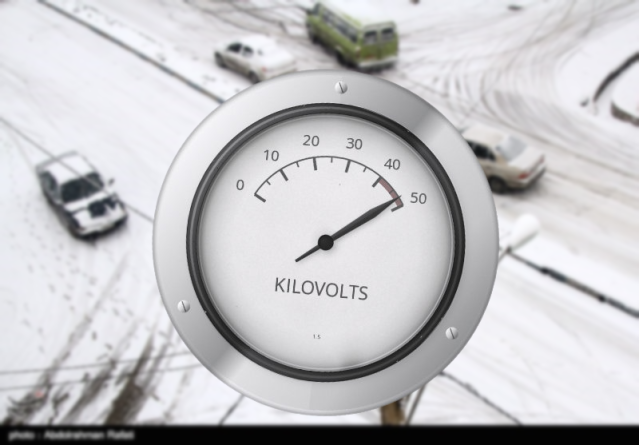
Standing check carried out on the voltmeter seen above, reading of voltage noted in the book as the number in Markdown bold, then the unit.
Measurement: **47.5** kV
